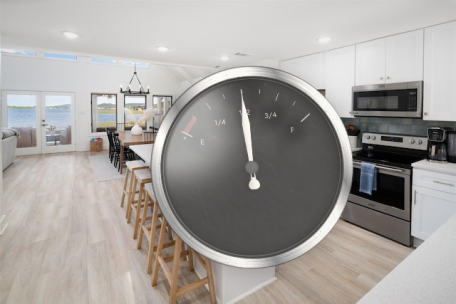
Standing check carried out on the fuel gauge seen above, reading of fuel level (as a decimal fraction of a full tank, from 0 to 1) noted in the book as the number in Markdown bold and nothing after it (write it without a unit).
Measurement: **0.5**
